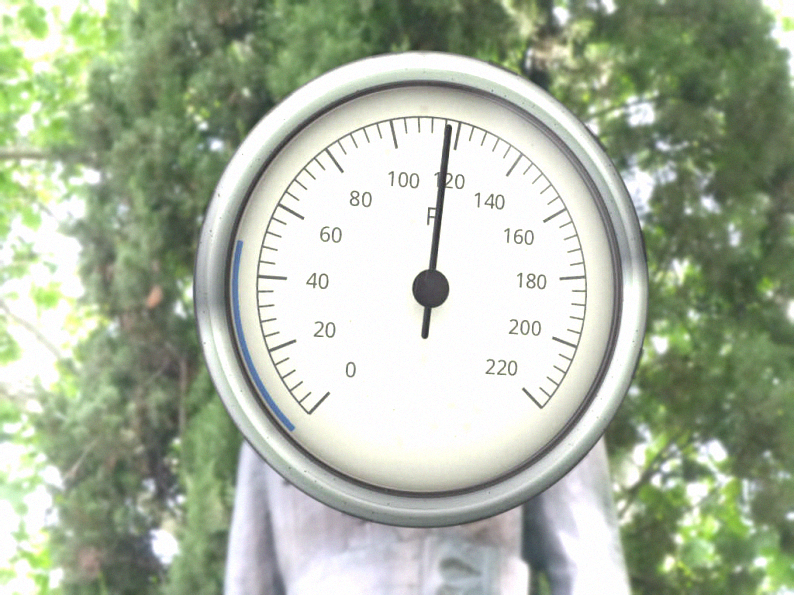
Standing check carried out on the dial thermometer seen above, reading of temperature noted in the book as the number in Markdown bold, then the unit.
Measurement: **116** °F
